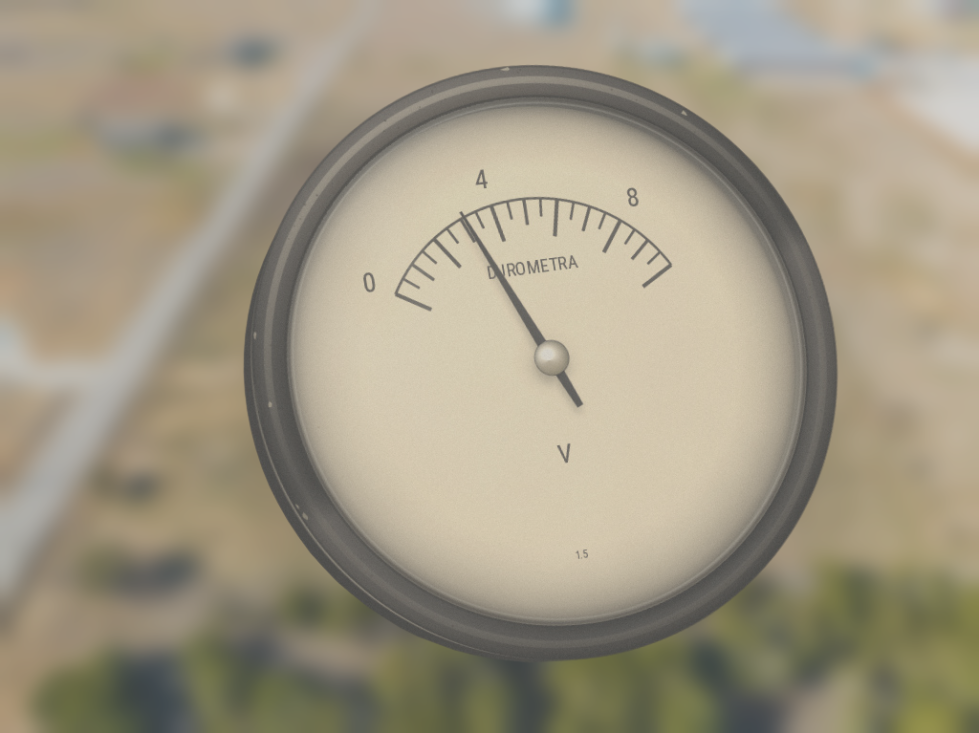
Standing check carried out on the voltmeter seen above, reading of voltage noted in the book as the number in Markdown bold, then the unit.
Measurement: **3** V
